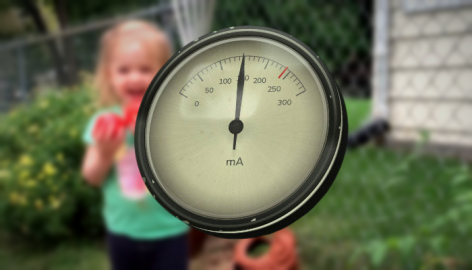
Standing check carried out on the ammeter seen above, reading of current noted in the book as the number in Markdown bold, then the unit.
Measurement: **150** mA
